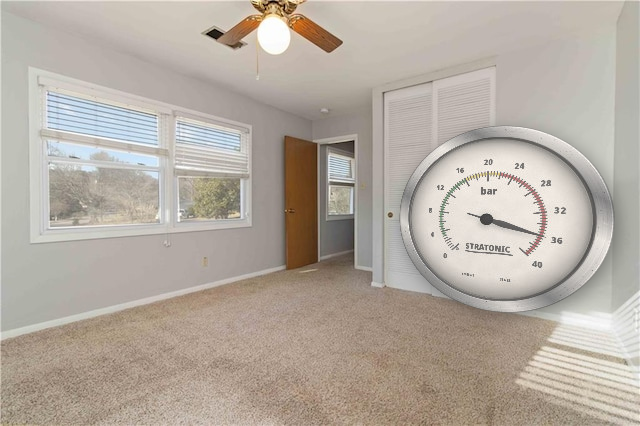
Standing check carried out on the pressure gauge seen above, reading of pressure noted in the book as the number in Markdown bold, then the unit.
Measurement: **36** bar
